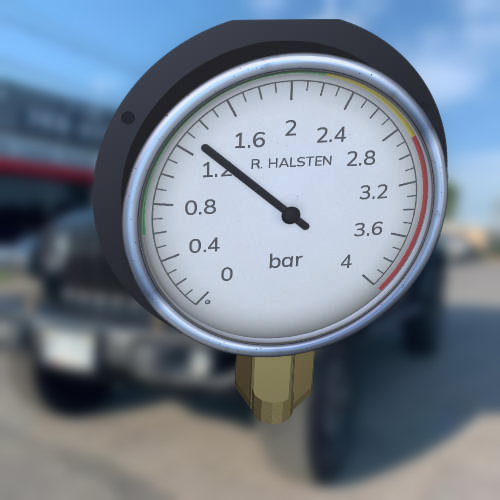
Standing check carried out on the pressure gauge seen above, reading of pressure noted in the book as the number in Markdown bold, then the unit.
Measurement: **1.3** bar
